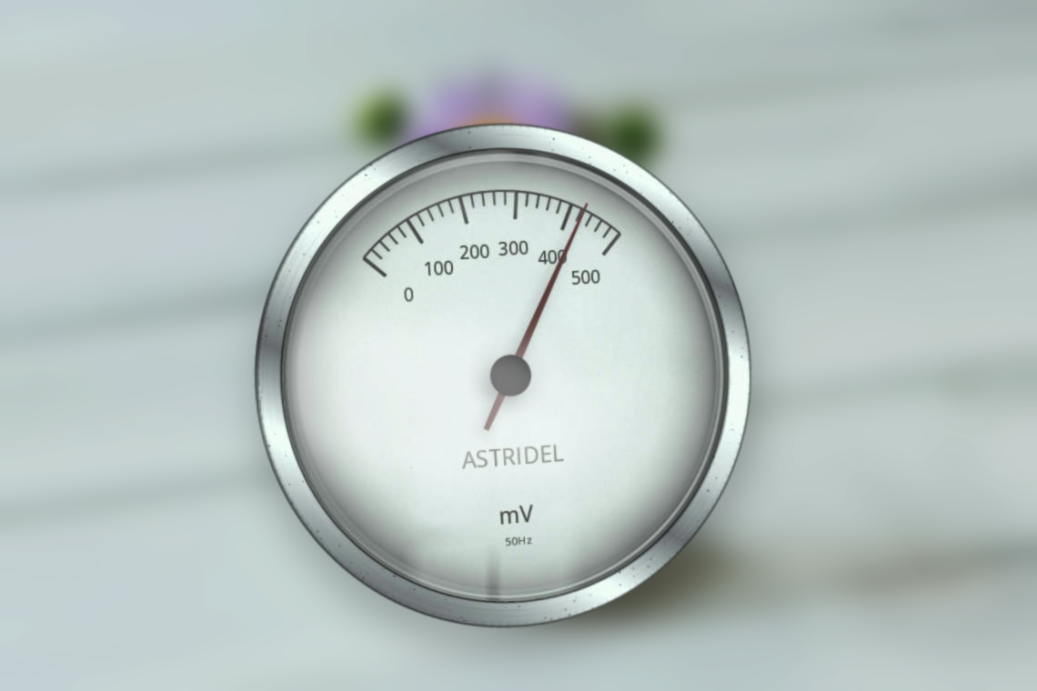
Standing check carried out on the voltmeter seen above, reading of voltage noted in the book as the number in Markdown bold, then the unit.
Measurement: **420** mV
